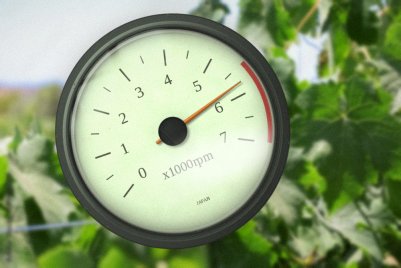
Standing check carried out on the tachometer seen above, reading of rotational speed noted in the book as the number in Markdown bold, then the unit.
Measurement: **5750** rpm
